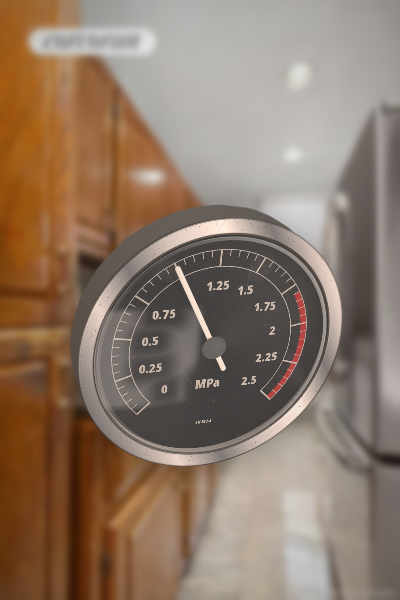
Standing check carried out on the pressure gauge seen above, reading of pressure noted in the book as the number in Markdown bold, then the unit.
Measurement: **1** MPa
